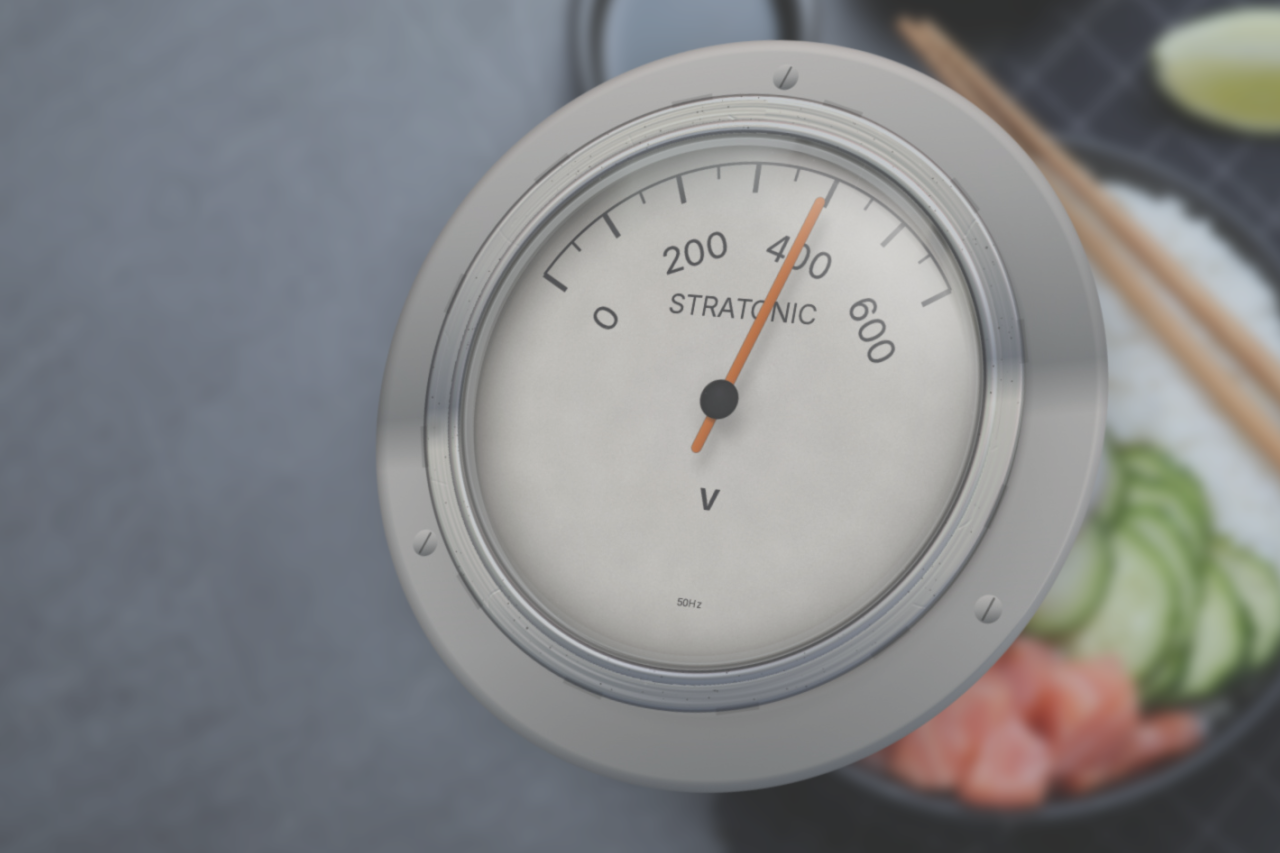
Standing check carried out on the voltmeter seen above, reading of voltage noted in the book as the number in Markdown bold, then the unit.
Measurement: **400** V
